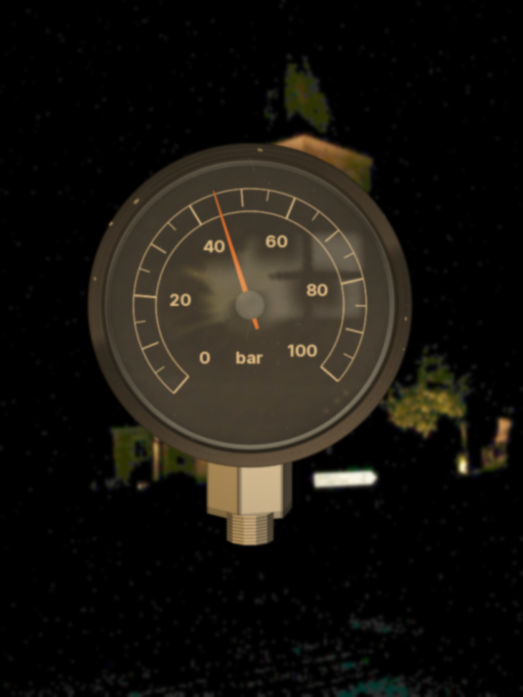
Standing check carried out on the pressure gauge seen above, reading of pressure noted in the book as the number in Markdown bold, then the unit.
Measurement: **45** bar
